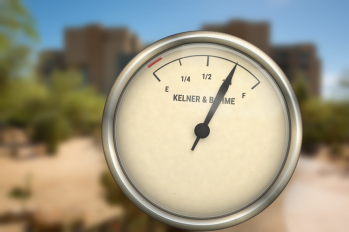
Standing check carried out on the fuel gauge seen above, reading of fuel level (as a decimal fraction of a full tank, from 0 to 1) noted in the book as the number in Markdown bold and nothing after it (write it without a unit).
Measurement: **0.75**
